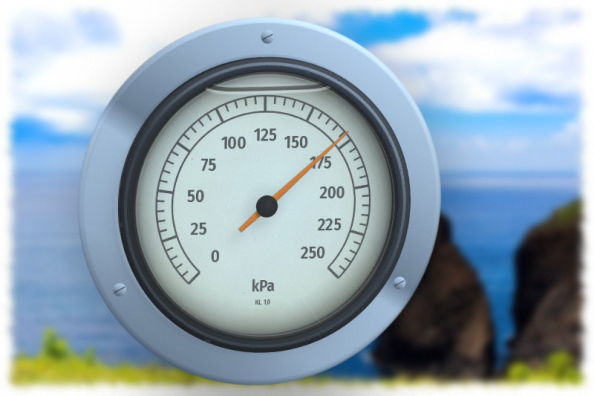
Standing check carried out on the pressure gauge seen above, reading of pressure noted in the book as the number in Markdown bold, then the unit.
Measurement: **170** kPa
